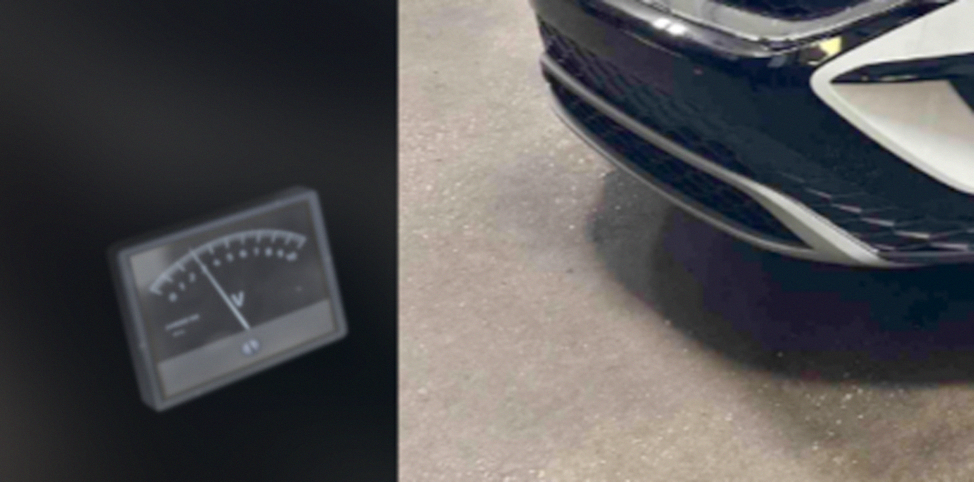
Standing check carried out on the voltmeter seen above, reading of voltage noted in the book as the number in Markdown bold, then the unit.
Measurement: **3** V
